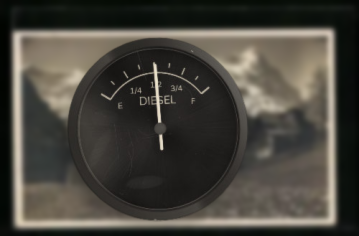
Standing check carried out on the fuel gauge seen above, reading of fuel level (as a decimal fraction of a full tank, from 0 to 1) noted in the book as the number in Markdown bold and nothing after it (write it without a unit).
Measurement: **0.5**
